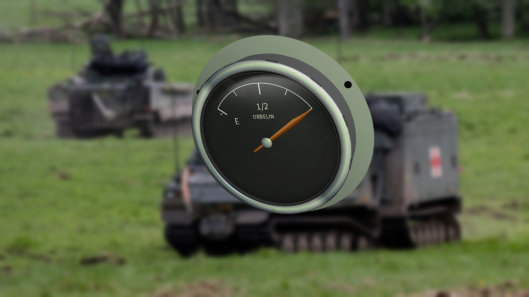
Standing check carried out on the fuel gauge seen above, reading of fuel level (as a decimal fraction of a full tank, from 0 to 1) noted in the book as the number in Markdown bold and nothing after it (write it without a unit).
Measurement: **1**
